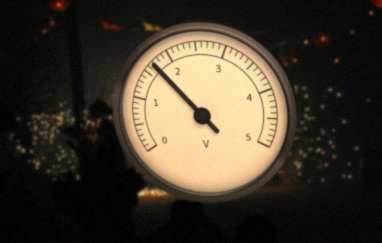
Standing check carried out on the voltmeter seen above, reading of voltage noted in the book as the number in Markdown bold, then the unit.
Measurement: **1.7** V
